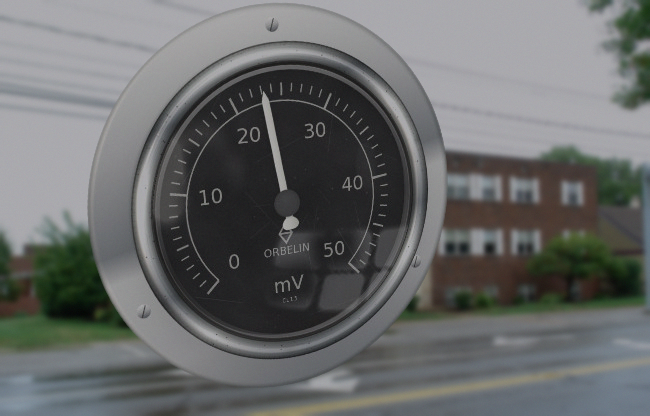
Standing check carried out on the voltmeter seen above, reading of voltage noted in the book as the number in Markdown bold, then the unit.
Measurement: **23** mV
